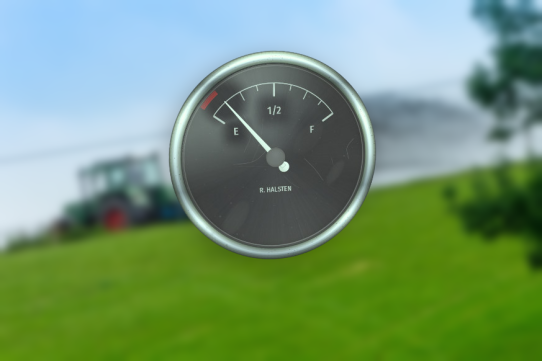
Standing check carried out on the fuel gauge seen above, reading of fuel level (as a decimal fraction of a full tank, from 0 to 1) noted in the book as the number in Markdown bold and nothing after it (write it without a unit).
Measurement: **0.125**
